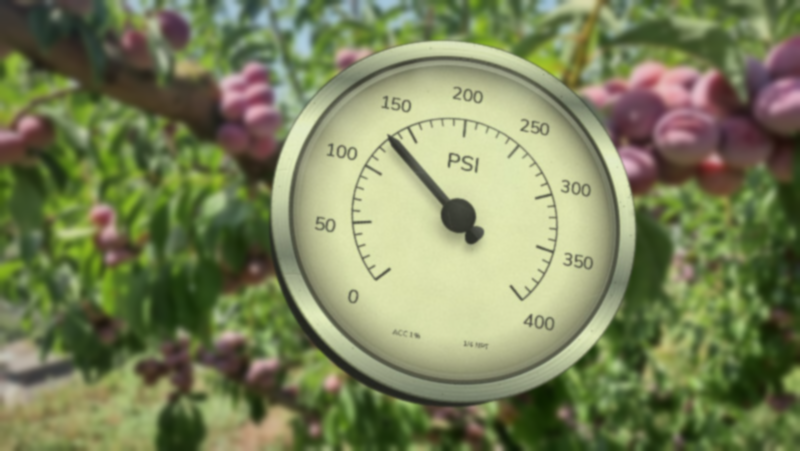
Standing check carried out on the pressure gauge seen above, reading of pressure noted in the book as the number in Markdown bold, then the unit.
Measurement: **130** psi
